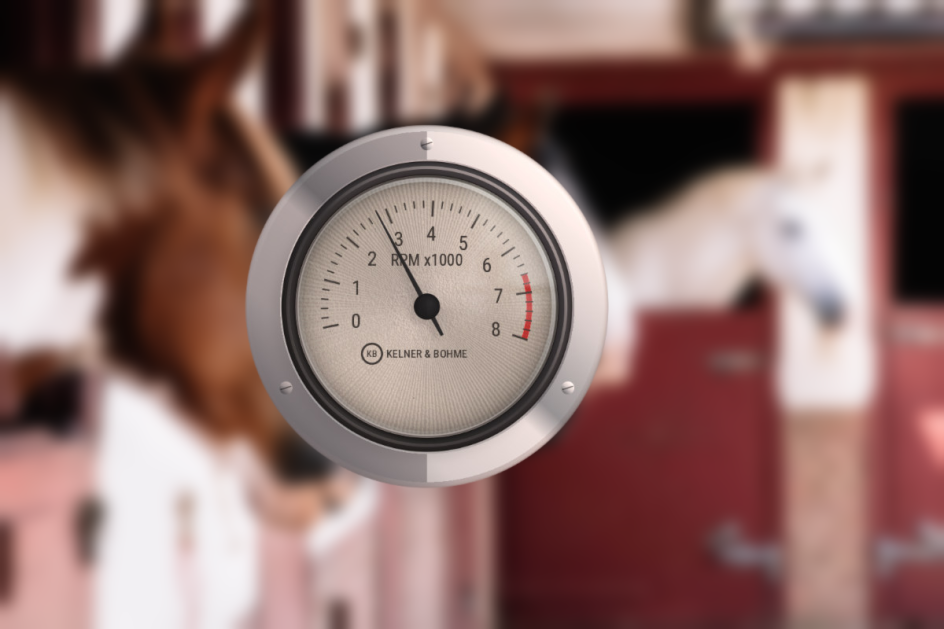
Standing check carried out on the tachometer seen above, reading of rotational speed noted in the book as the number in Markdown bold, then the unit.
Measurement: **2800** rpm
